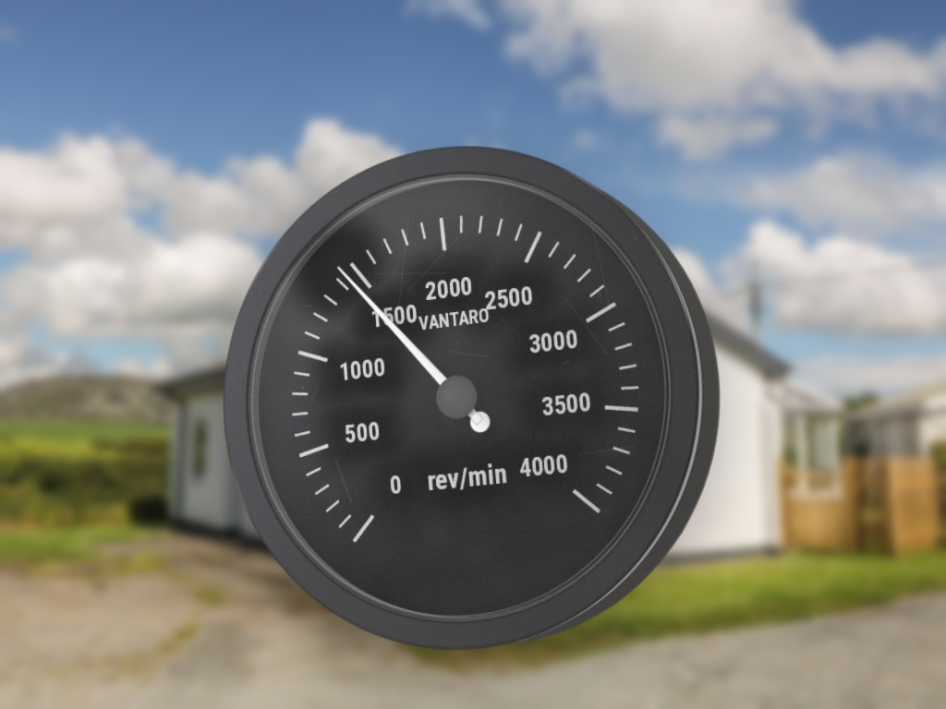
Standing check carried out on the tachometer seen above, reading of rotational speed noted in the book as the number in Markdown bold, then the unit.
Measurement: **1450** rpm
